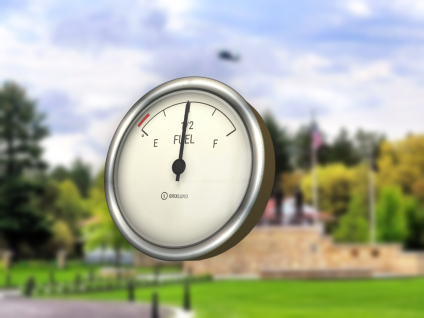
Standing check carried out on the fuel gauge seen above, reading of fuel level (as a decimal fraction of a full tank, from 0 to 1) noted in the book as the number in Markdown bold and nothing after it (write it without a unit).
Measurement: **0.5**
